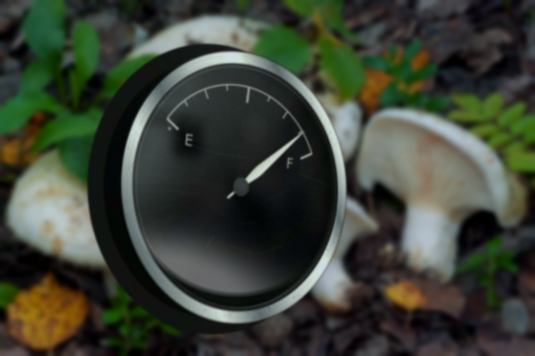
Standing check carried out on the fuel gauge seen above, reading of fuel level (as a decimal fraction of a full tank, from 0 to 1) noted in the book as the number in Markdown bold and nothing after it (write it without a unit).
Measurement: **0.875**
